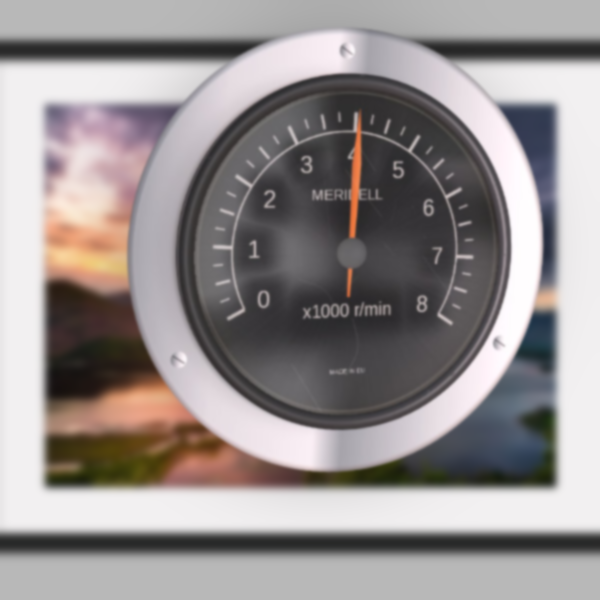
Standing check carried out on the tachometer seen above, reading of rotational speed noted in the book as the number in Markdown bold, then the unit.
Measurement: **4000** rpm
